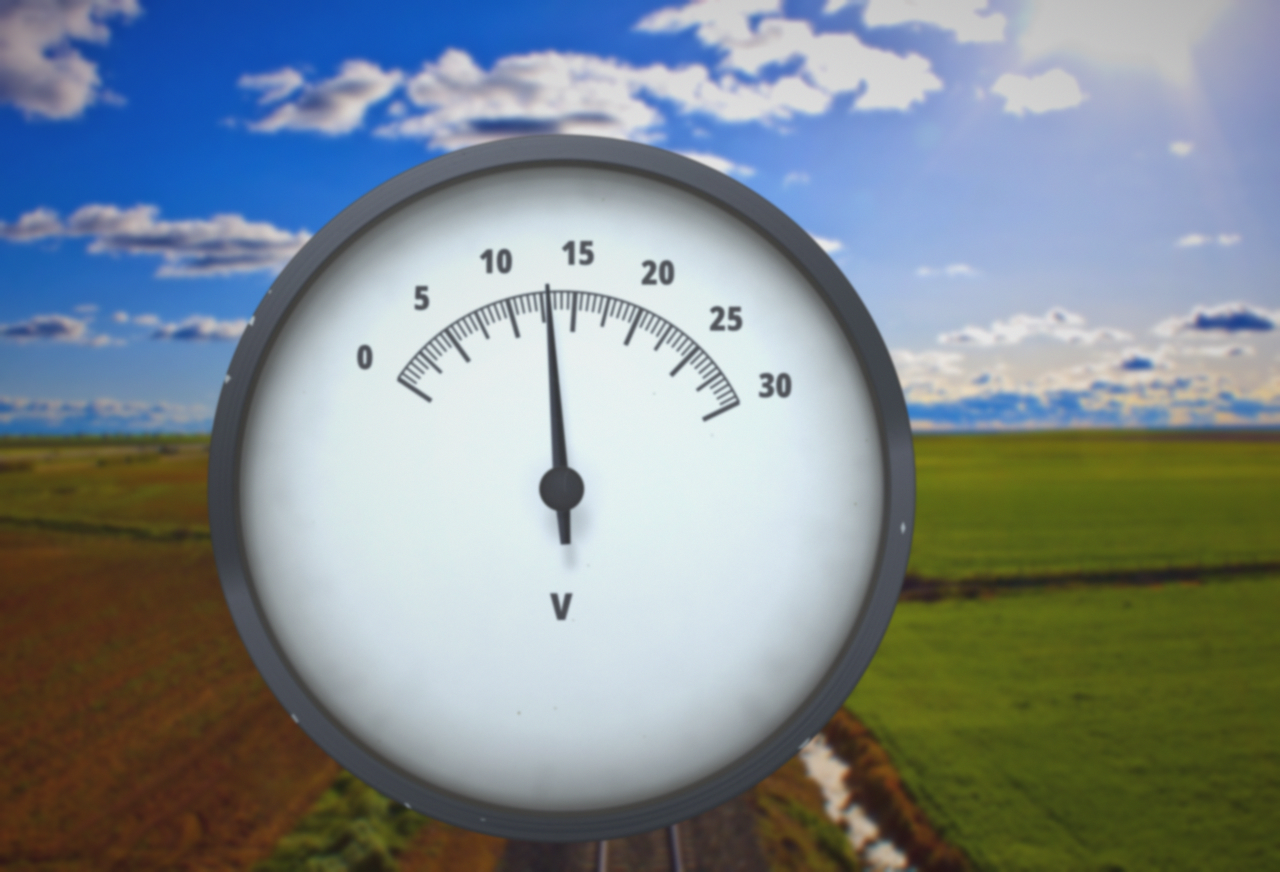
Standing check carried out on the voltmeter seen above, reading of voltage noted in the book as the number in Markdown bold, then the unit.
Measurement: **13** V
